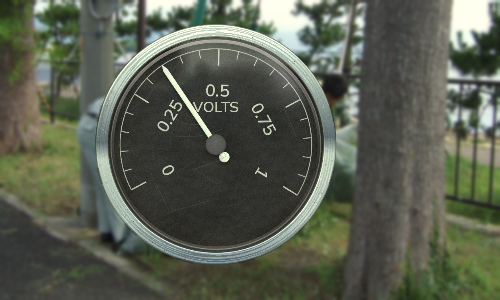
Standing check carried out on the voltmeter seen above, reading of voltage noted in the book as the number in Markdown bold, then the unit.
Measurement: **0.35** V
